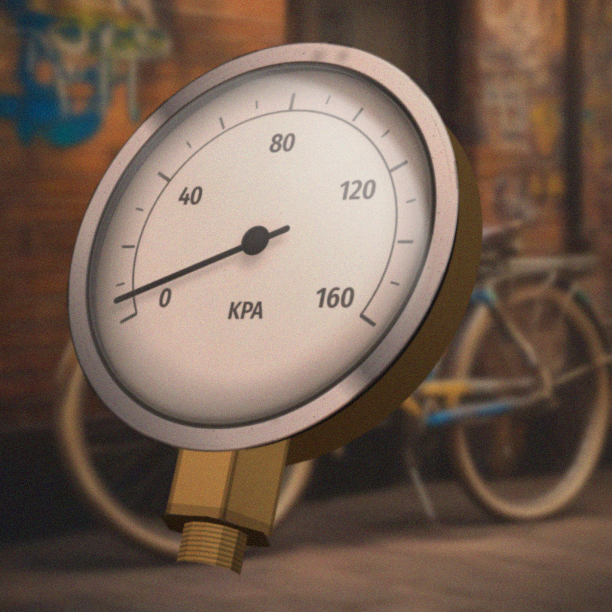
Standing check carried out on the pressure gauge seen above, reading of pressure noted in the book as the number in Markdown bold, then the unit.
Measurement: **5** kPa
